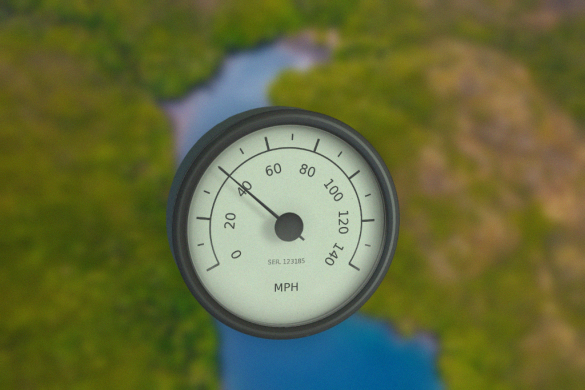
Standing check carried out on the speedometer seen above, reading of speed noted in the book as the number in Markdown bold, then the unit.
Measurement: **40** mph
